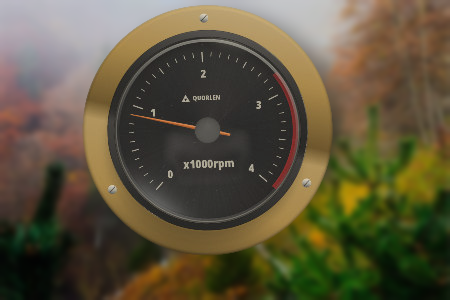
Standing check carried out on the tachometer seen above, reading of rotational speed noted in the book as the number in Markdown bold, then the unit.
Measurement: **900** rpm
